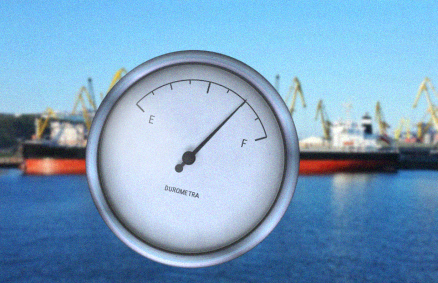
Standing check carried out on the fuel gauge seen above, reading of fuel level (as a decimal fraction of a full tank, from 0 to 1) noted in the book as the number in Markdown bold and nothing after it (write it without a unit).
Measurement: **0.75**
